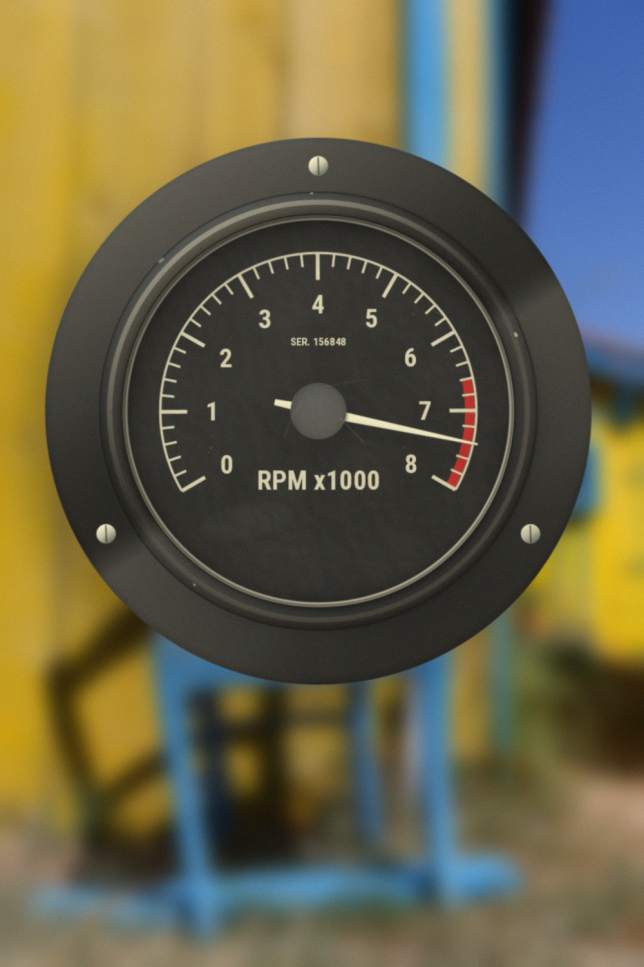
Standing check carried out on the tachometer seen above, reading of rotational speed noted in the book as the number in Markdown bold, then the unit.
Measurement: **7400** rpm
